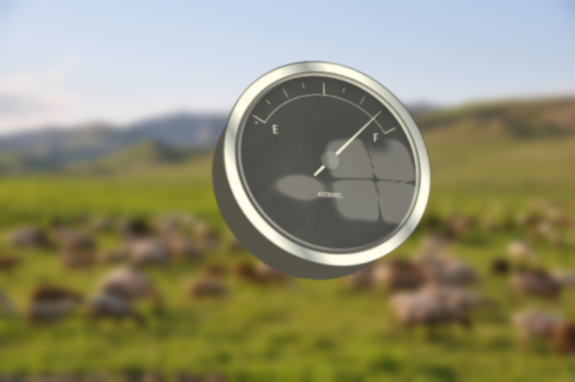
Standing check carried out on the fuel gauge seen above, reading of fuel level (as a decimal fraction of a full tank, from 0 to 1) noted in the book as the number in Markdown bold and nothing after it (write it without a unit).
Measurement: **0.875**
